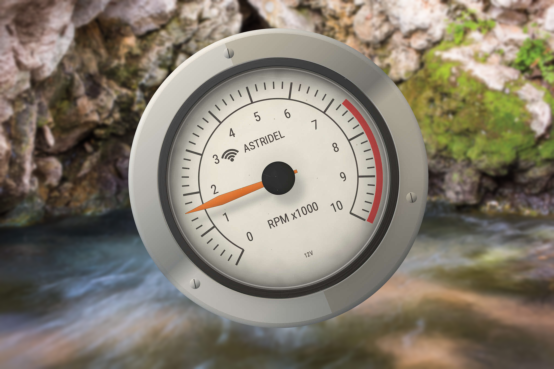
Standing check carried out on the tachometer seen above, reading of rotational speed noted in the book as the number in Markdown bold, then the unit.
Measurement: **1600** rpm
